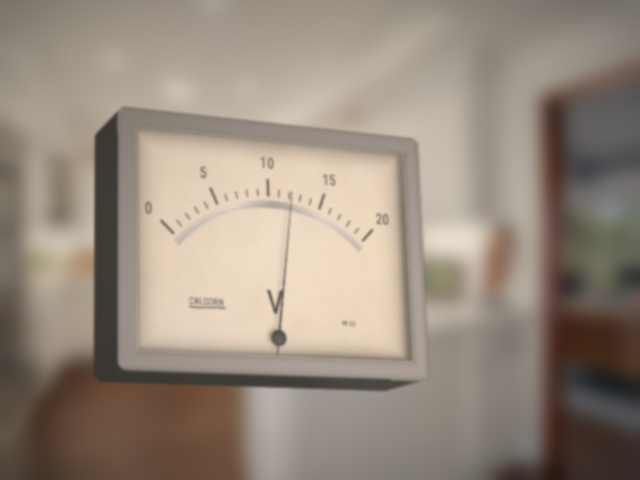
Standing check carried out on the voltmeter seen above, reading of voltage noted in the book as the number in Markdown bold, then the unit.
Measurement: **12** V
